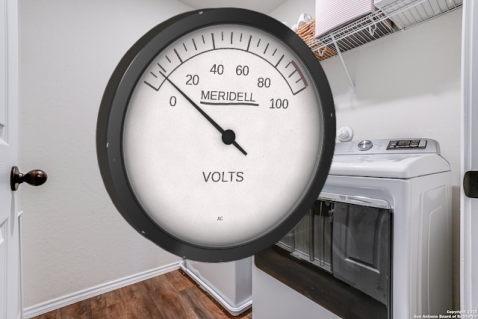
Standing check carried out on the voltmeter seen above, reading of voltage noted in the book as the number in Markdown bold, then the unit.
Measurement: **7.5** V
